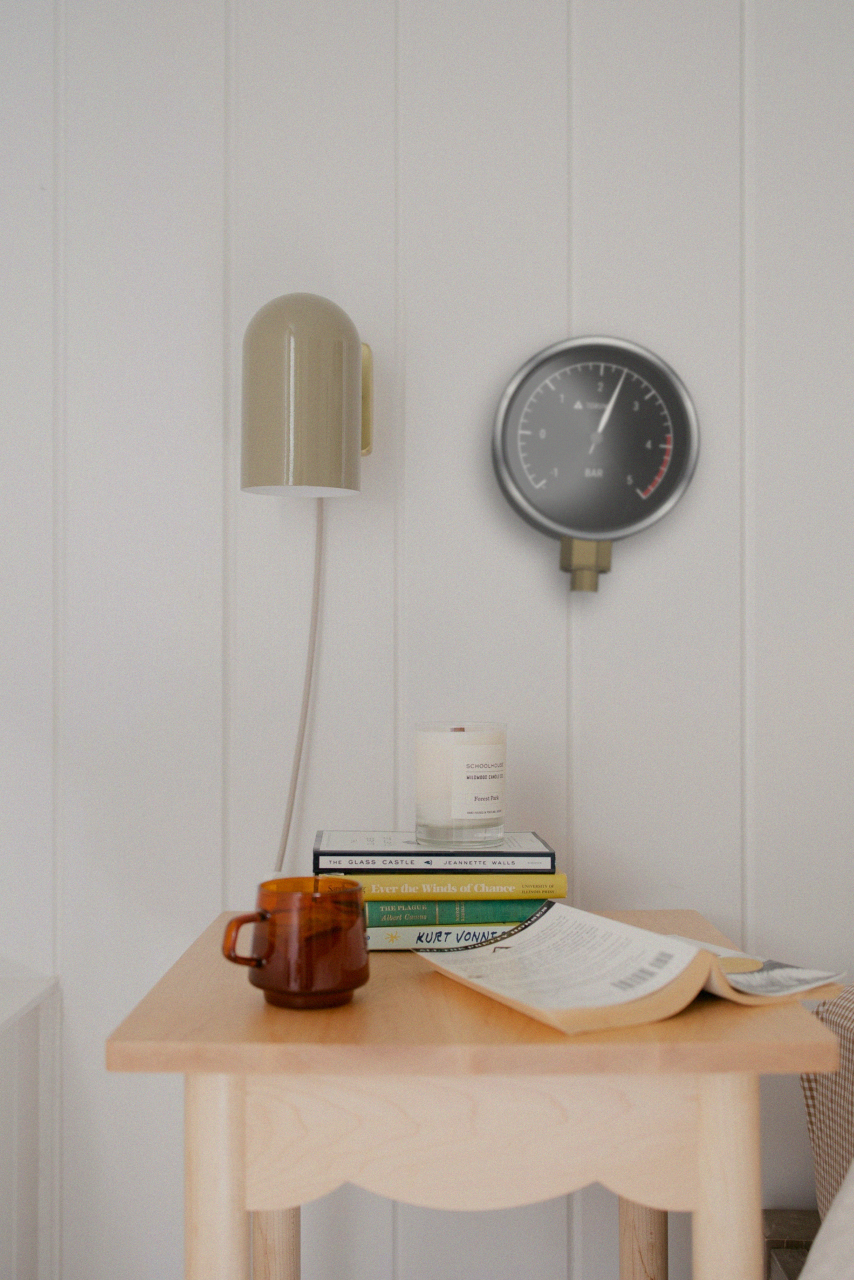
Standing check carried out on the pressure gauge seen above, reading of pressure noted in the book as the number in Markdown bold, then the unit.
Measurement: **2.4** bar
